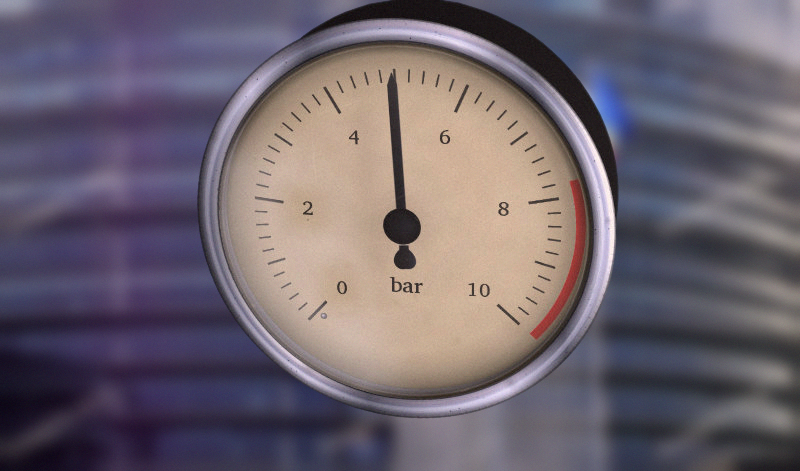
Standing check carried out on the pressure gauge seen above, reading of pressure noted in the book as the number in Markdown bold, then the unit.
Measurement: **5** bar
